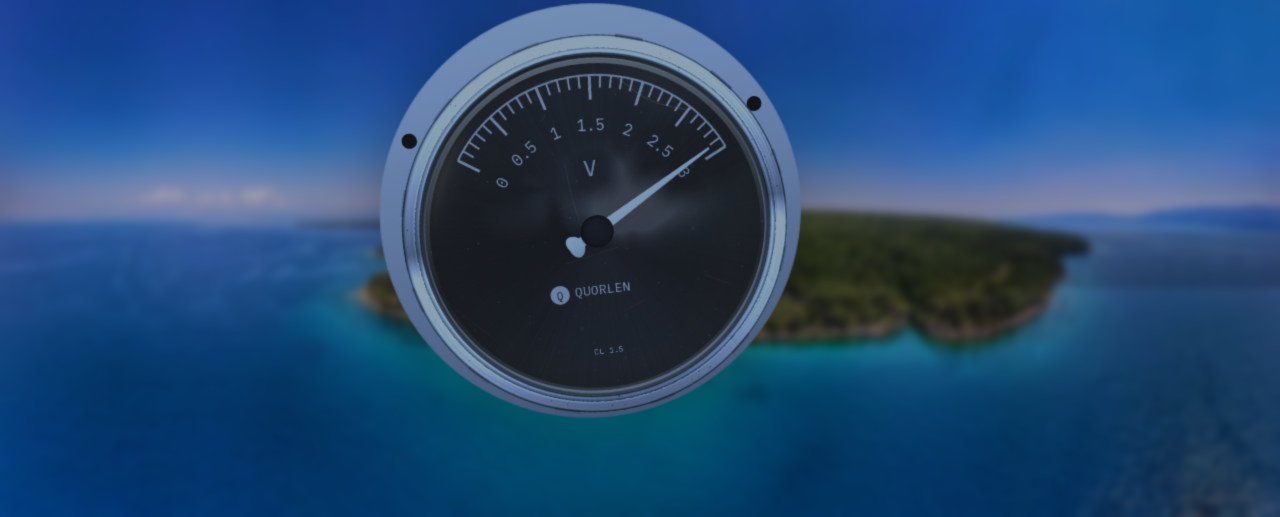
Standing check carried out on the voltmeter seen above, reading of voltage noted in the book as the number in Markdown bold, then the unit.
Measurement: **2.9** V
